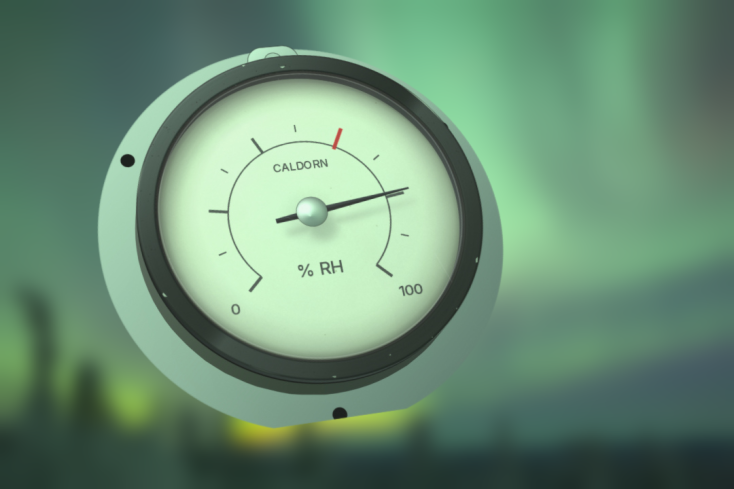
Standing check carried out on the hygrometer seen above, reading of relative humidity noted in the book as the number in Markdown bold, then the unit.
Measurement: **80** %
